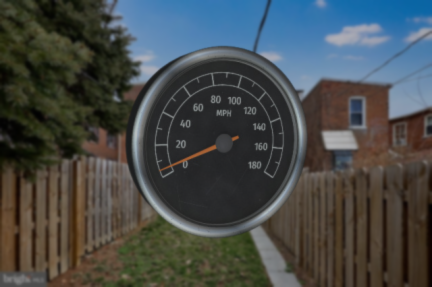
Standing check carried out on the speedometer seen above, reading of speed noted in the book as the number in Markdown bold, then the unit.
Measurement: **5** mph
